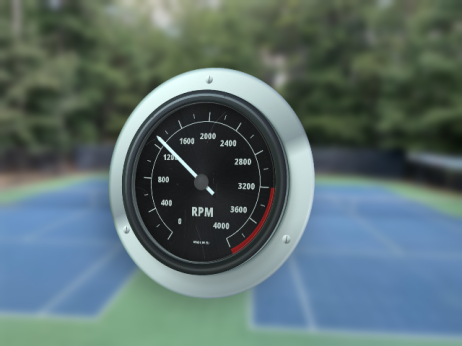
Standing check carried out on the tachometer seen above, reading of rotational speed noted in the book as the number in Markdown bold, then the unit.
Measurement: **1300** rpm
